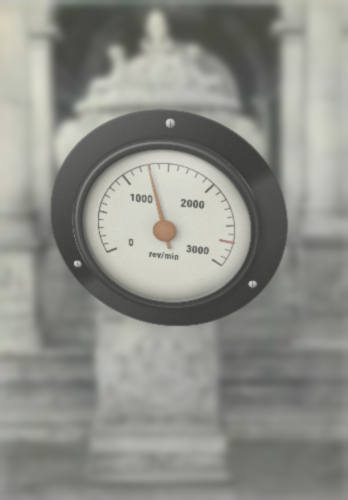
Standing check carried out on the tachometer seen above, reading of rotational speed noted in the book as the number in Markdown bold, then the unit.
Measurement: **1300** rpm
